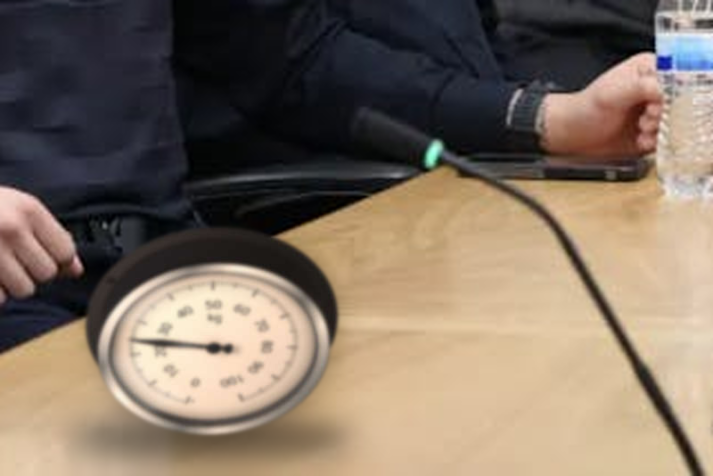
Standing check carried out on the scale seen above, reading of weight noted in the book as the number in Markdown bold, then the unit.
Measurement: **25** kg
